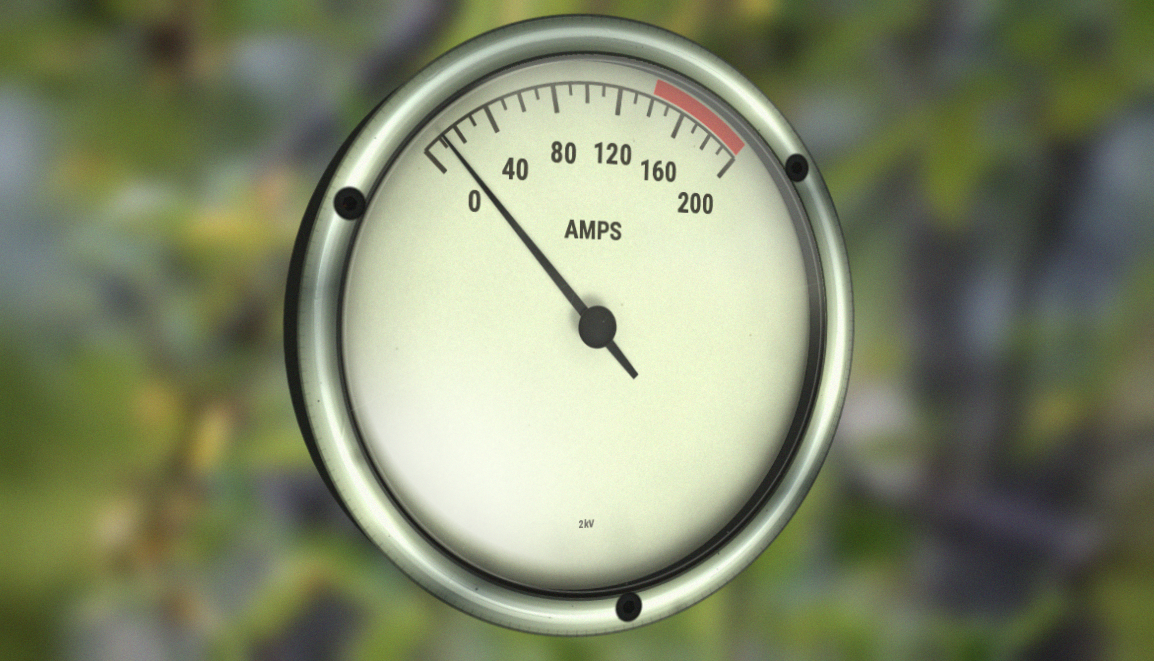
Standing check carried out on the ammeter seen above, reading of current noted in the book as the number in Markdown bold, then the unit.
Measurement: **10** A
